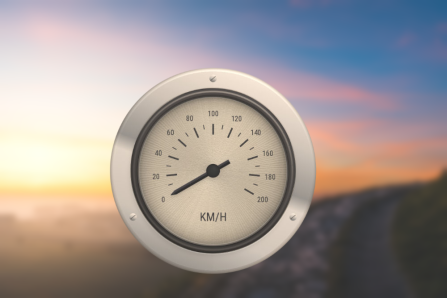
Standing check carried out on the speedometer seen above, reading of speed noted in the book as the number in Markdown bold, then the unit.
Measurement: **0** km/h
